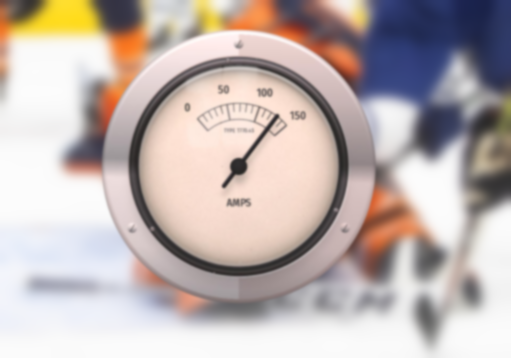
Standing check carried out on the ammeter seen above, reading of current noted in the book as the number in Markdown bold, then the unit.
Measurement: **130** A
